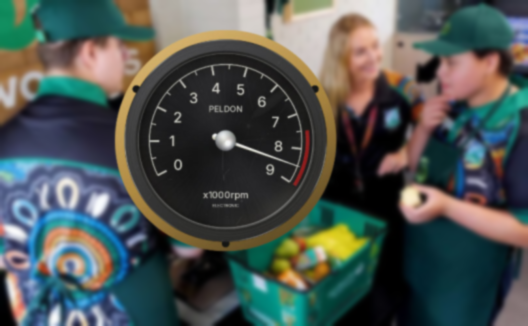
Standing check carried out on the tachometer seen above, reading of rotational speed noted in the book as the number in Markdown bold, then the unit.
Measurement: **8500** rpm
